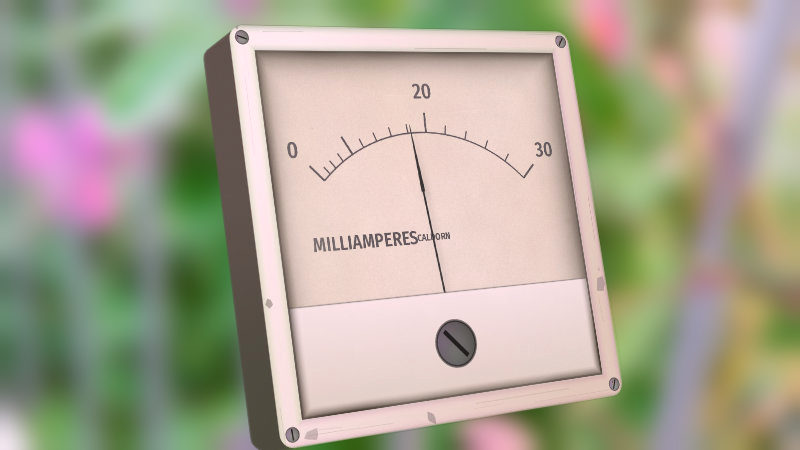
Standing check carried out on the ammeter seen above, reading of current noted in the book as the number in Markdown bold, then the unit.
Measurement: **18** mA
